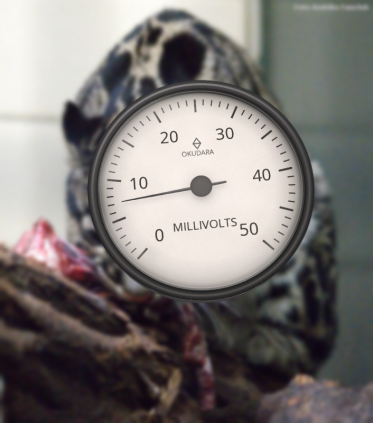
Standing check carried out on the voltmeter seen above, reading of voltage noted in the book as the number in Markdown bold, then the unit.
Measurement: **7** mV
